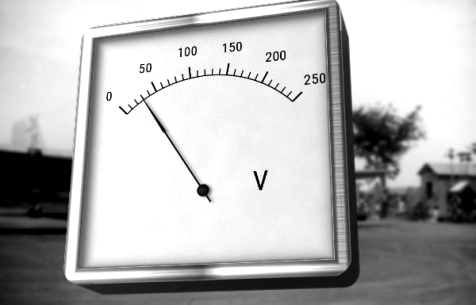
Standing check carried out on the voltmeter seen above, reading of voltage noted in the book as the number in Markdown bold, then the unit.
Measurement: **30** V
